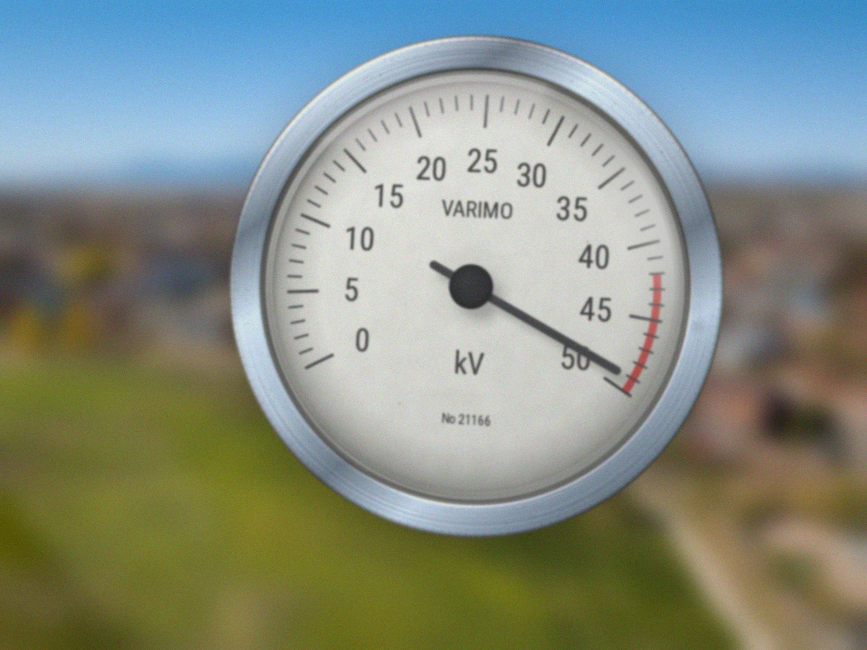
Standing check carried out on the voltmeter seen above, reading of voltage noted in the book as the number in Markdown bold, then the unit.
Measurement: **49** kV
